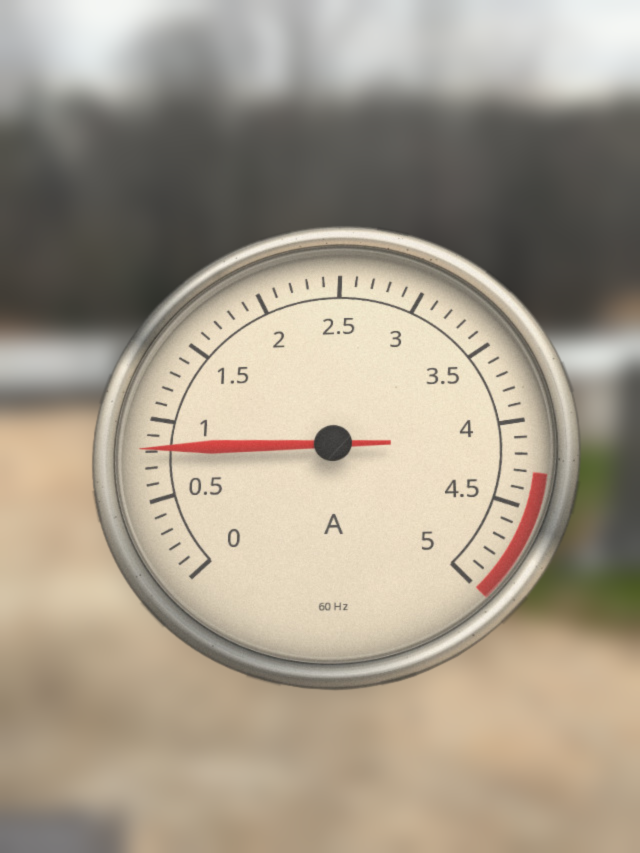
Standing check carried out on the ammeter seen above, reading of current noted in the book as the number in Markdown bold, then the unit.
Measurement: **0.8** A
